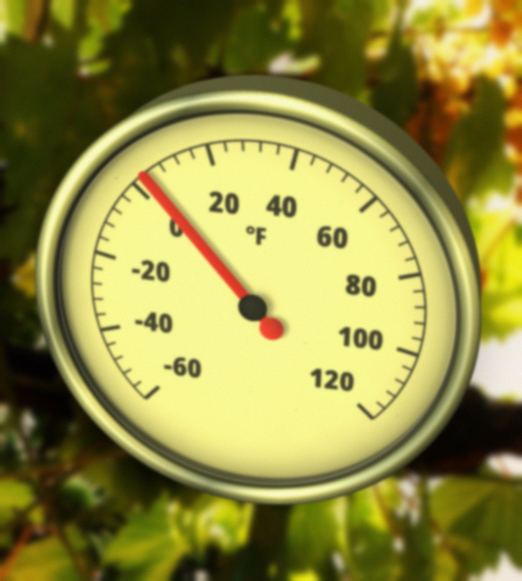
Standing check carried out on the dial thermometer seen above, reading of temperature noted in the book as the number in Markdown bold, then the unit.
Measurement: **4** °F
